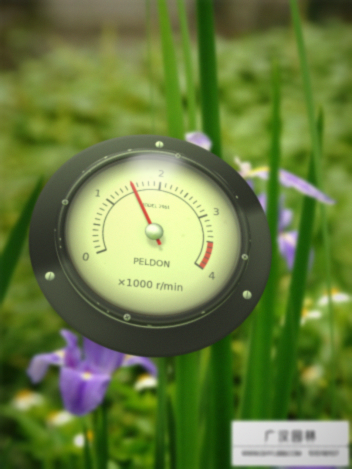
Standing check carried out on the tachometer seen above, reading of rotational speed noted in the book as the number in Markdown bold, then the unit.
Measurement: **1500** rpm
